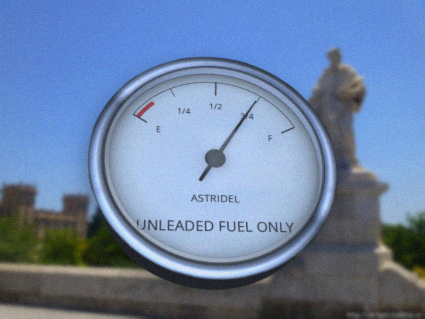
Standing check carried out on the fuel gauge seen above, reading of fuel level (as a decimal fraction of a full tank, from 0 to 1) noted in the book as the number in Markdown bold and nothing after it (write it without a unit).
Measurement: **0.75**
